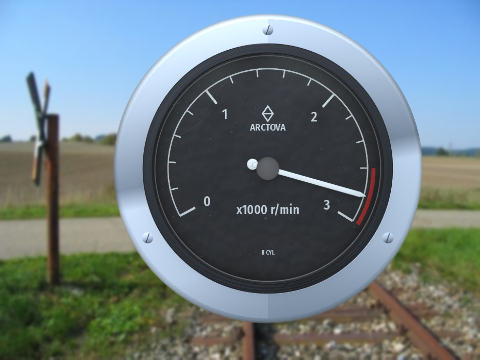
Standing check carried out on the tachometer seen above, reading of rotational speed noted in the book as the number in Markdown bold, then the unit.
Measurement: **2800** rpm
